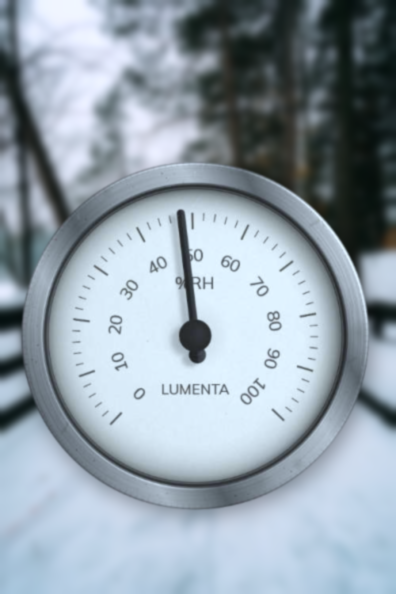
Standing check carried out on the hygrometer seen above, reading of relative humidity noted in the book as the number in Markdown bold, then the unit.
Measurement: **48** %
